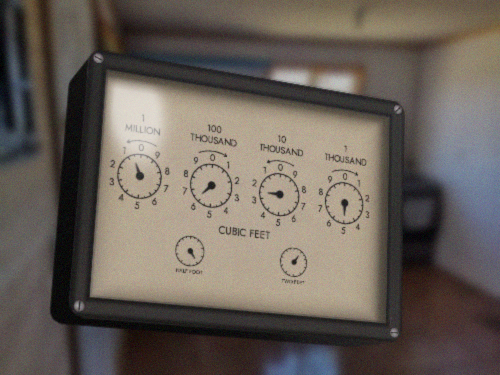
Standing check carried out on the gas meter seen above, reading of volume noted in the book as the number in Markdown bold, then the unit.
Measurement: **62500** ft³
